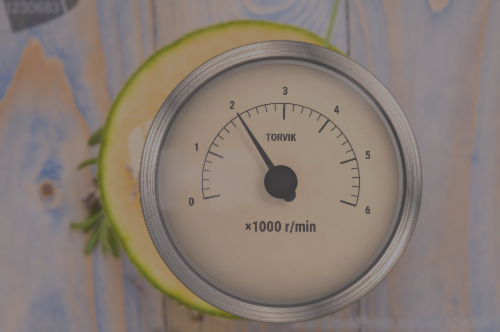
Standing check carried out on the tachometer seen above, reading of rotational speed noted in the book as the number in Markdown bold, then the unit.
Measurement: **2000** rpm
